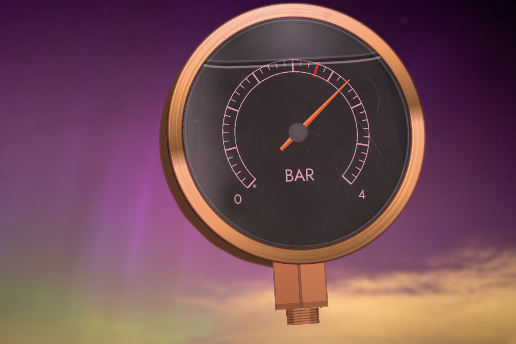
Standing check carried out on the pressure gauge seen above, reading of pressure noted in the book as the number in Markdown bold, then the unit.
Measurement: **2.7** bar
